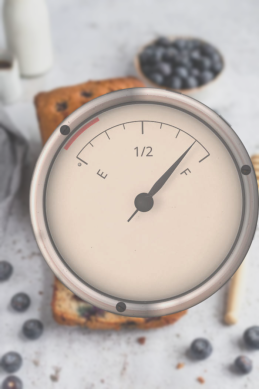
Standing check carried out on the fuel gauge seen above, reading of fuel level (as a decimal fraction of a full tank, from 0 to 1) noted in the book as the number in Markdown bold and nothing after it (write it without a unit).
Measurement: **0.875**
